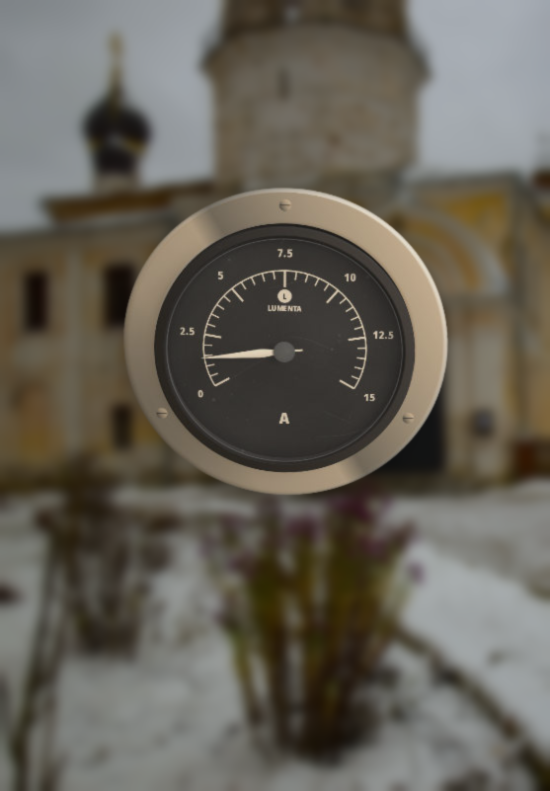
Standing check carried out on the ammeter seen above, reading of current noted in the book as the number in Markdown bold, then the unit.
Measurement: **1.5** A
